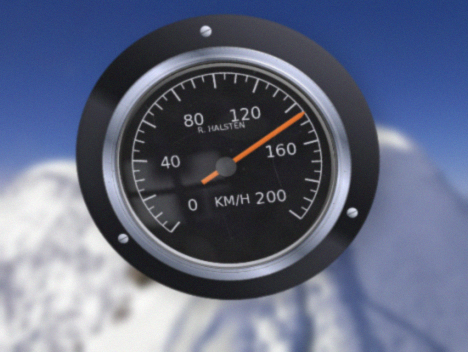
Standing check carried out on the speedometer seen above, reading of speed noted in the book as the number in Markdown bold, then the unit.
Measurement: **145** km/h
